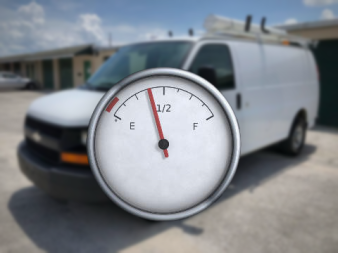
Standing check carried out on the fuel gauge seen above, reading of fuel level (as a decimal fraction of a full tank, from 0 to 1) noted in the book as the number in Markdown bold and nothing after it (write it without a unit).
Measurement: **0.375**
